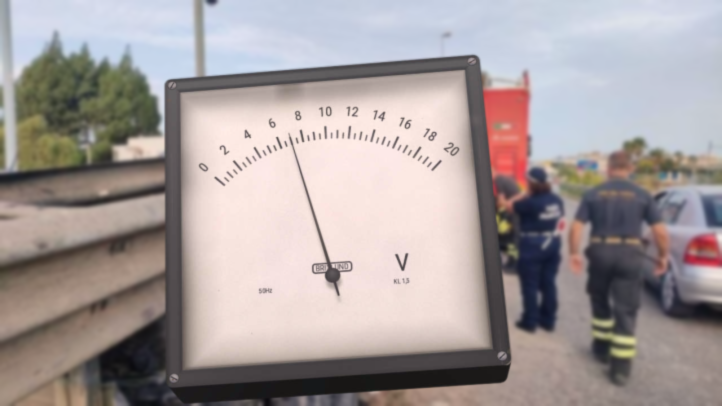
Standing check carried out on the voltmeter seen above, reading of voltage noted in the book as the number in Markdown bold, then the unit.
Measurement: **7** V
